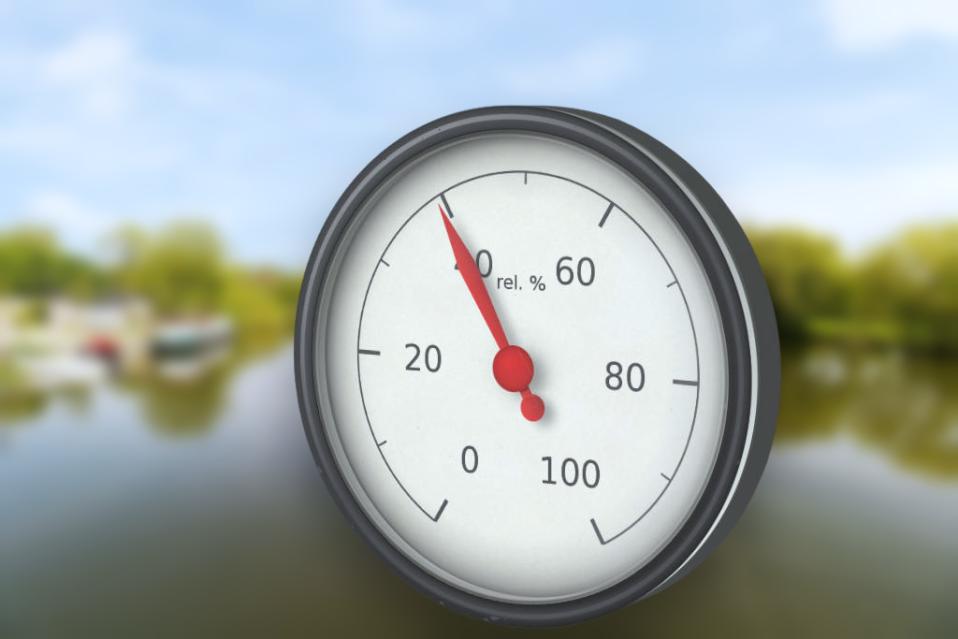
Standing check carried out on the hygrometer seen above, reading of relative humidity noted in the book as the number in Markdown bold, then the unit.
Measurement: **40** %
